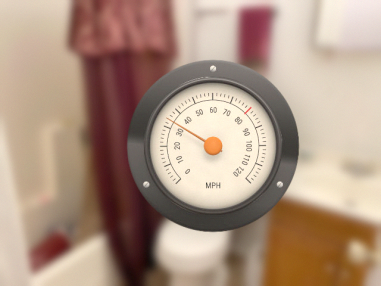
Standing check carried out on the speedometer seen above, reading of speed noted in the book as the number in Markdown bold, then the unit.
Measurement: **34** mph
